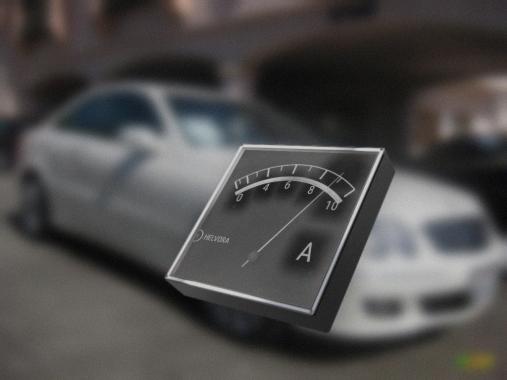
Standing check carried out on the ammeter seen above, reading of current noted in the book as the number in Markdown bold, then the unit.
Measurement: **9** A
